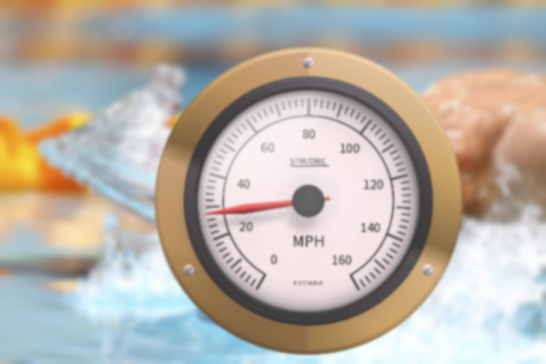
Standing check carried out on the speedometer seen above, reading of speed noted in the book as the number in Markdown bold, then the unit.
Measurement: **28** mph
